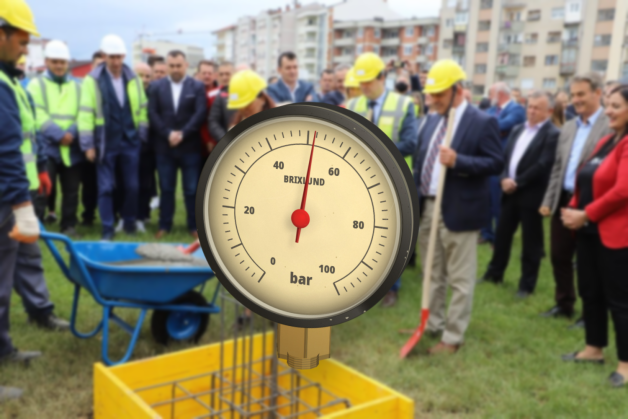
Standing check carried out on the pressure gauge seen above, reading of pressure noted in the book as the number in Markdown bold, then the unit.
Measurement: **52** bar
